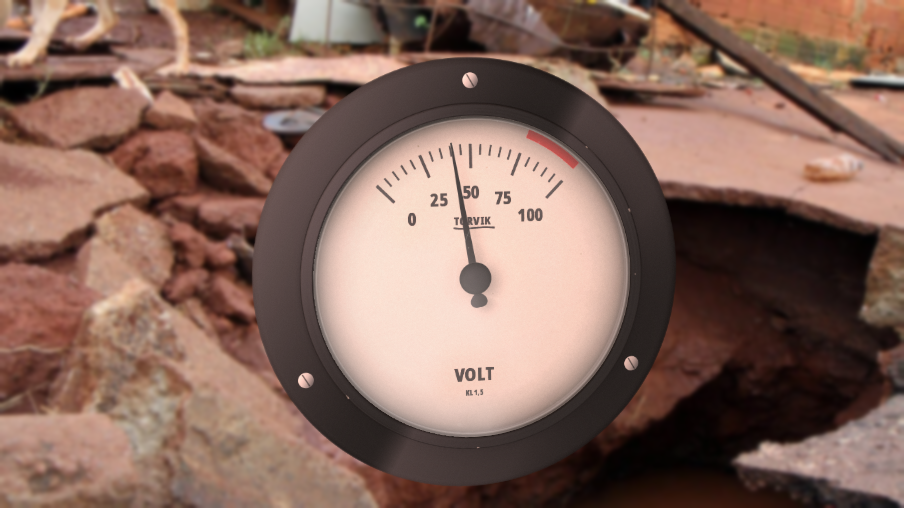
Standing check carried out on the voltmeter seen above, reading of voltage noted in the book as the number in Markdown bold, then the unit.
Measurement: **40** V
